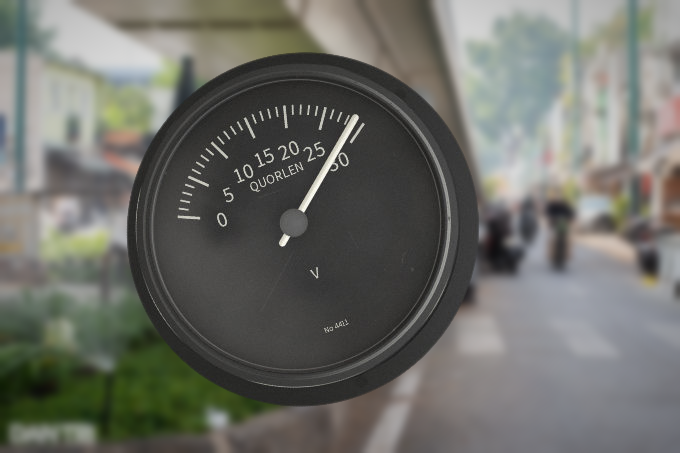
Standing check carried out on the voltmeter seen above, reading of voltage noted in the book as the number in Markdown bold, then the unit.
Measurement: **29** V
